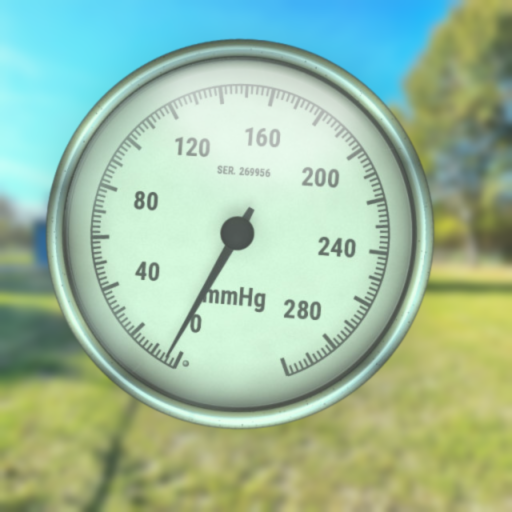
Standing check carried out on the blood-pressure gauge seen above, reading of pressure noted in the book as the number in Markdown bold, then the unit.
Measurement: **4** mmHg
